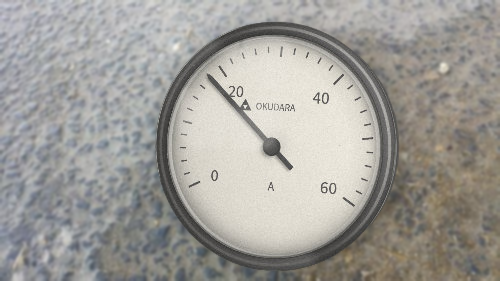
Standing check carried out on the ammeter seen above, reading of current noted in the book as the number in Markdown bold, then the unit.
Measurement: **18** A
